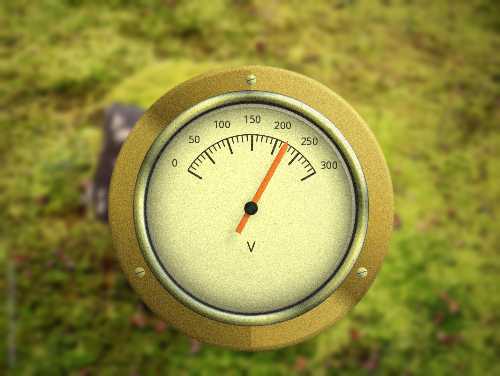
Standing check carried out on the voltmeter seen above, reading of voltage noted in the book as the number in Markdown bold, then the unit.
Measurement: **220** V
